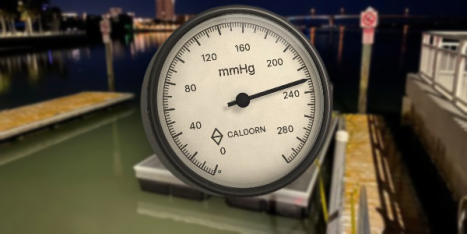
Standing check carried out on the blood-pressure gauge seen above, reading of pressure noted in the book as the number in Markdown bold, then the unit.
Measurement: **230** mmHg
